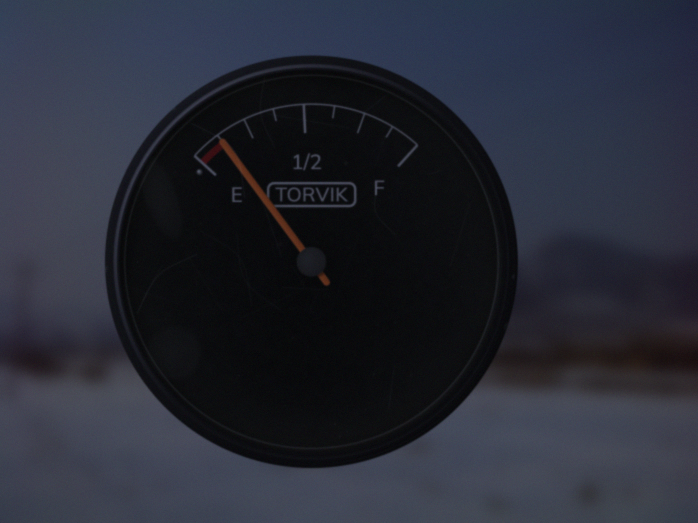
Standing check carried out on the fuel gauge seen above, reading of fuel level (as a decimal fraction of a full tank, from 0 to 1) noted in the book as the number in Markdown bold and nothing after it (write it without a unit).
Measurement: **0.125**
